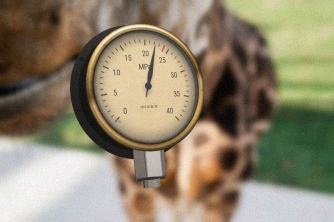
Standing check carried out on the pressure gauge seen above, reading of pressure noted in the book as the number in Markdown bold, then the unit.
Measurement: **22** MPa
